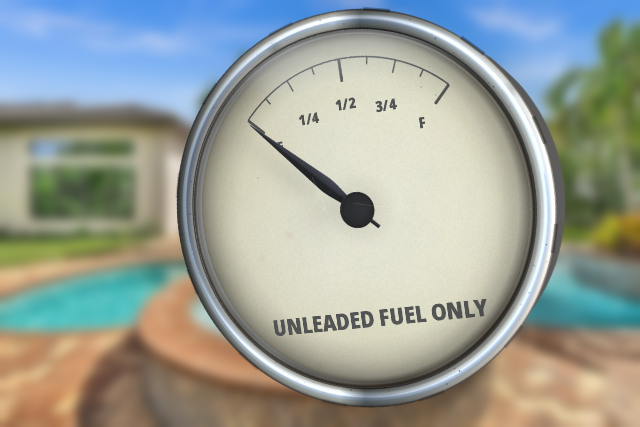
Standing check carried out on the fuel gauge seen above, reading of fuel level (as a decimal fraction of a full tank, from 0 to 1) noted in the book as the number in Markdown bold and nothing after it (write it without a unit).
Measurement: **0**
